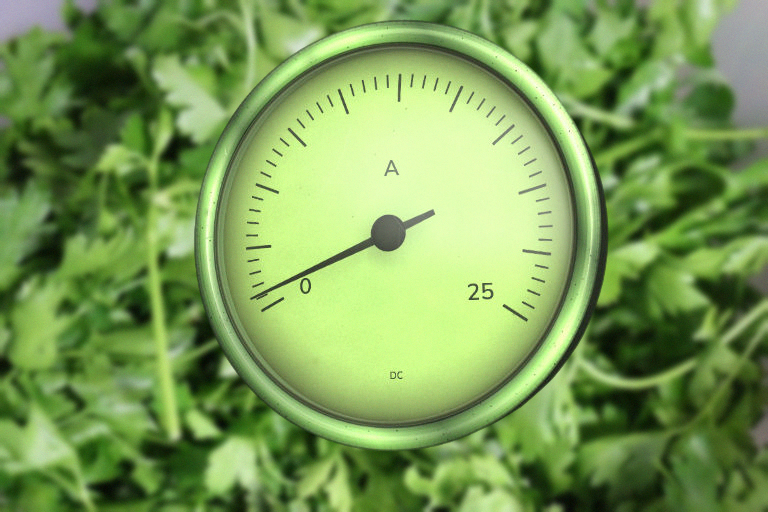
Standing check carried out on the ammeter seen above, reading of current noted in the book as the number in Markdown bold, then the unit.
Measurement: **0.5** A
